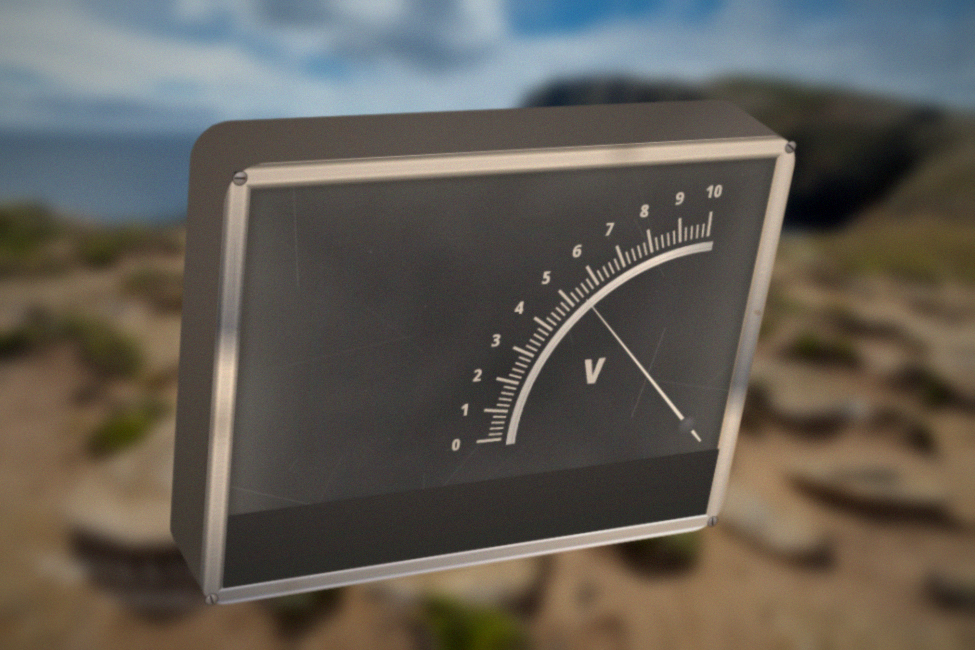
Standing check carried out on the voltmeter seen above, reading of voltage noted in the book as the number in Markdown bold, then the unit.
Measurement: **5.4** V
